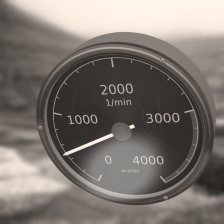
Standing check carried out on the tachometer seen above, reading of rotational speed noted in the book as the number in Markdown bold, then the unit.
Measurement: **500** rpm
